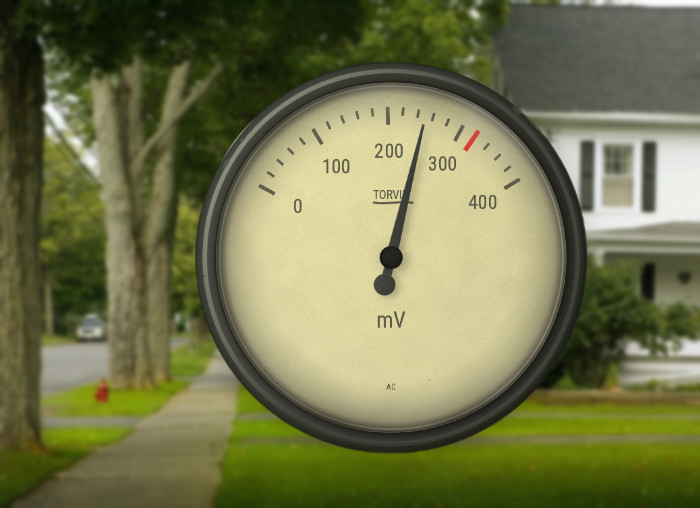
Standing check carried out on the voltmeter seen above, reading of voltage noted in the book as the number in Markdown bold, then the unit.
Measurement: **250** mV
